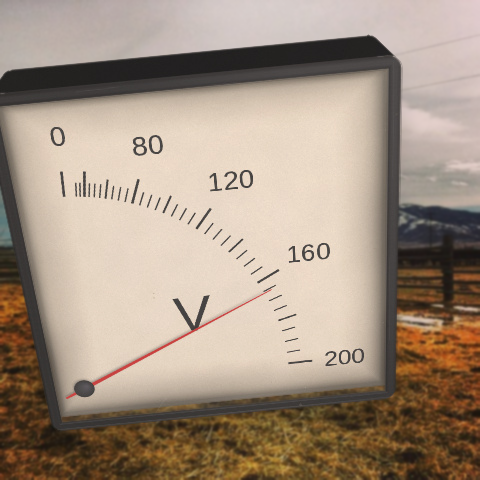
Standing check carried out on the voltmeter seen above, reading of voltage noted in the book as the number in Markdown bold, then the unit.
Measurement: **165** V
